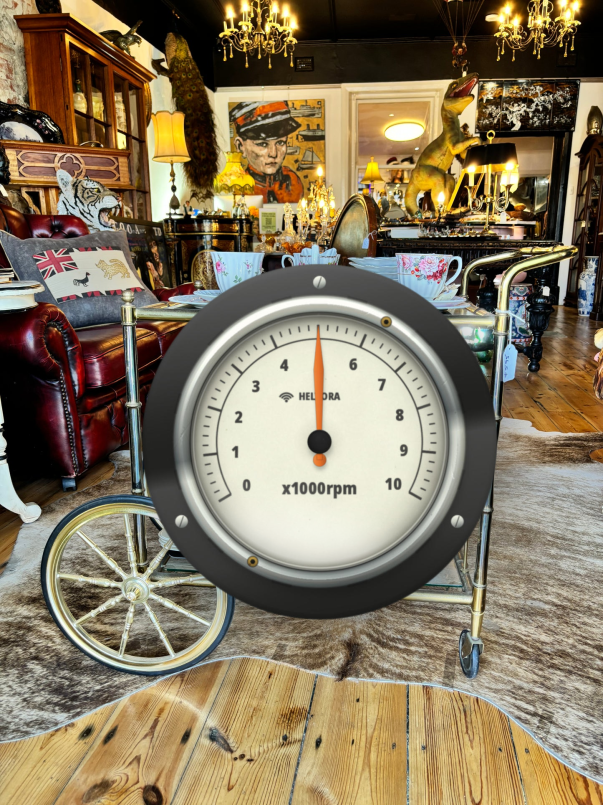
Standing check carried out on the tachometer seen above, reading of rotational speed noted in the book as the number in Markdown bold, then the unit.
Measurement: **5000** rpm
